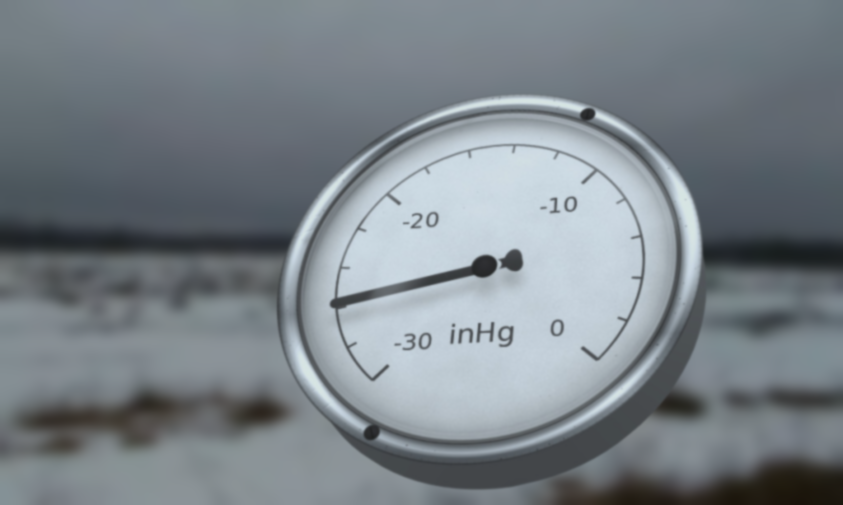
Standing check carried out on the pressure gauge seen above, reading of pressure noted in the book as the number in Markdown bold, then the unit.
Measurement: **-26** inHg
